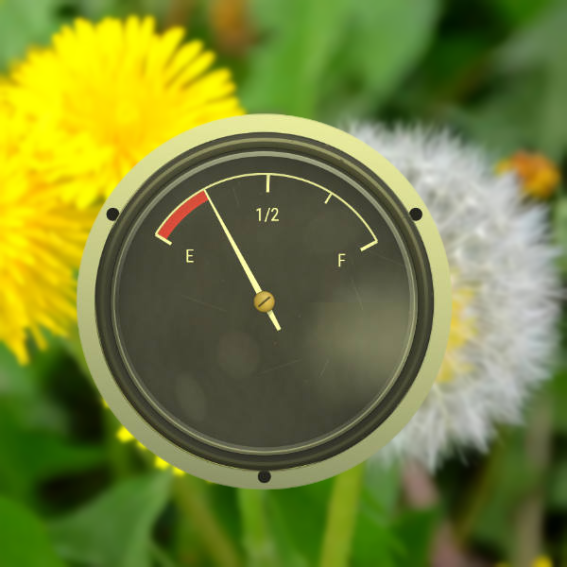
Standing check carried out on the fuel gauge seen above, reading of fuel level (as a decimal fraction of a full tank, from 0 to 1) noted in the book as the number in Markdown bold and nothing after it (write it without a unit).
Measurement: **0.25**
